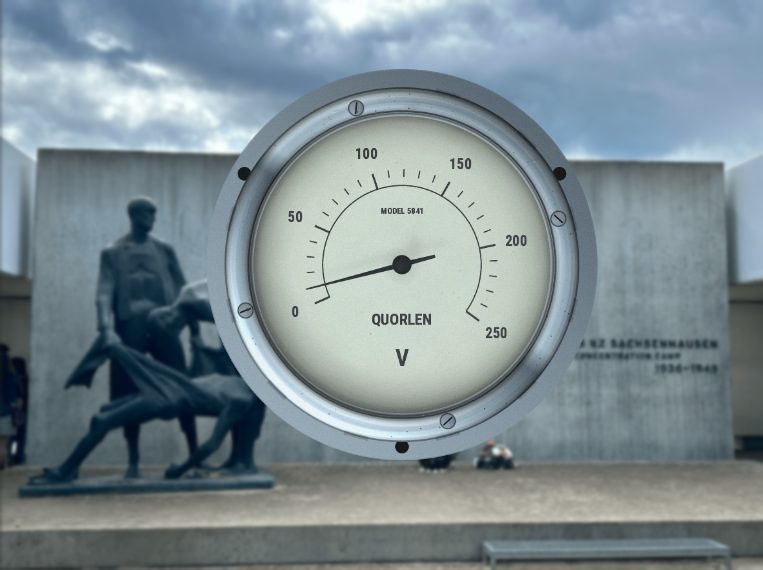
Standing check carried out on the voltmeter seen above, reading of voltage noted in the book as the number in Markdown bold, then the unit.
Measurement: **10** V
